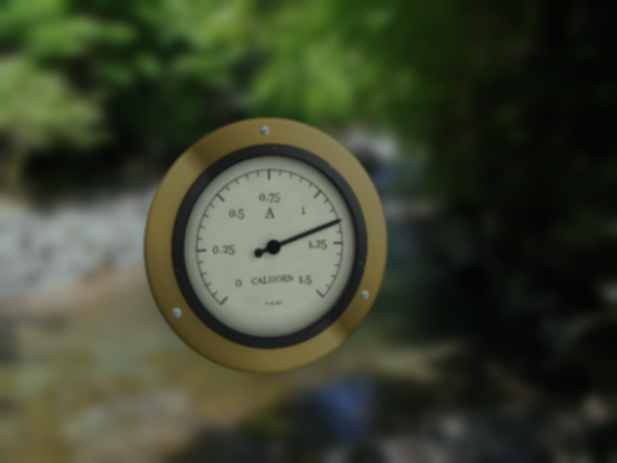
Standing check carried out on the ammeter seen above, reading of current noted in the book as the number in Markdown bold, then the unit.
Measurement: **1.15** A
